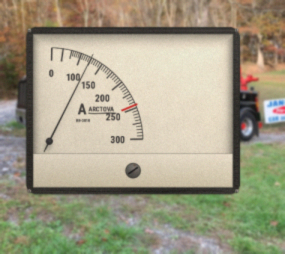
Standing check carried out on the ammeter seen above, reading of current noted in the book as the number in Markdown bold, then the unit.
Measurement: **125** A
